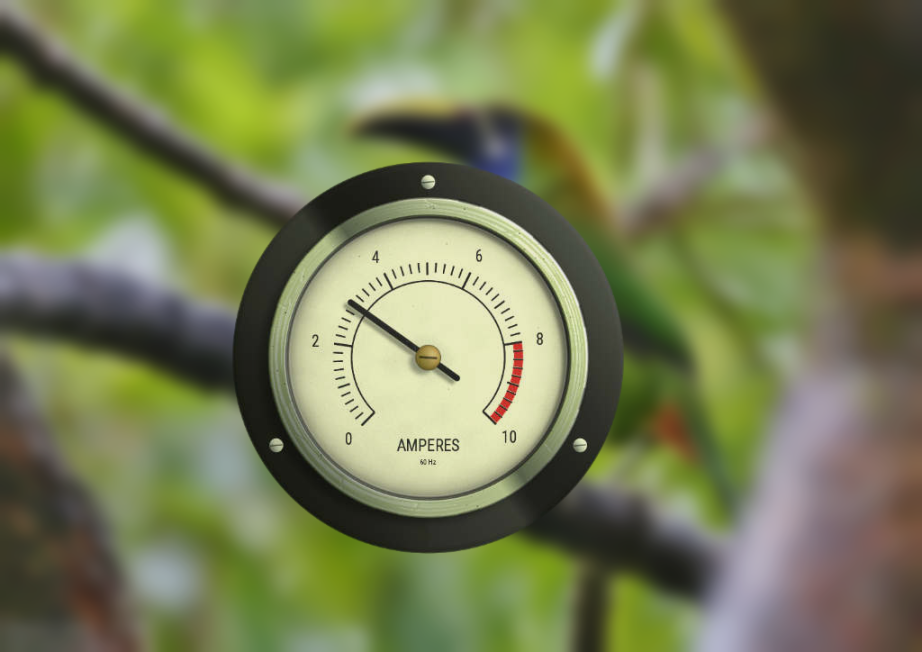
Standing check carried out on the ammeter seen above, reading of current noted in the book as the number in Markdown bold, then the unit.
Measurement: **3** A
